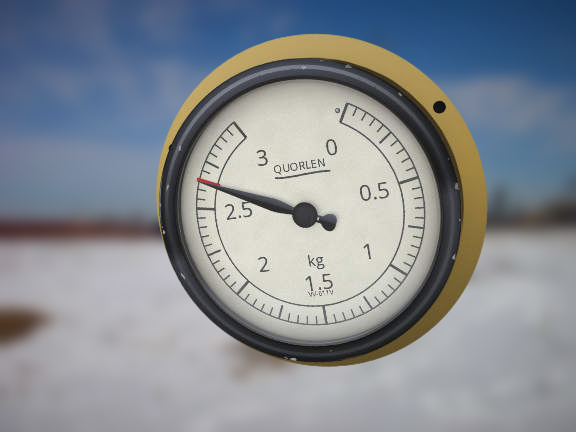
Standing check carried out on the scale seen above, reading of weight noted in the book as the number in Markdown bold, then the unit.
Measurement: **2.65** kg
